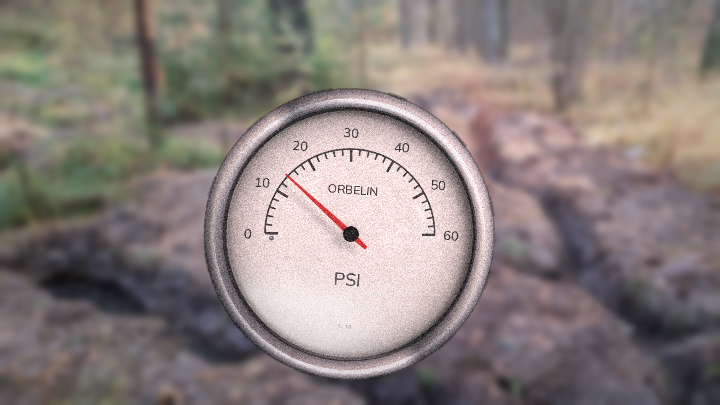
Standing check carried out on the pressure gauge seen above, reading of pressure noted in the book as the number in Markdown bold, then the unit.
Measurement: **14** psi
